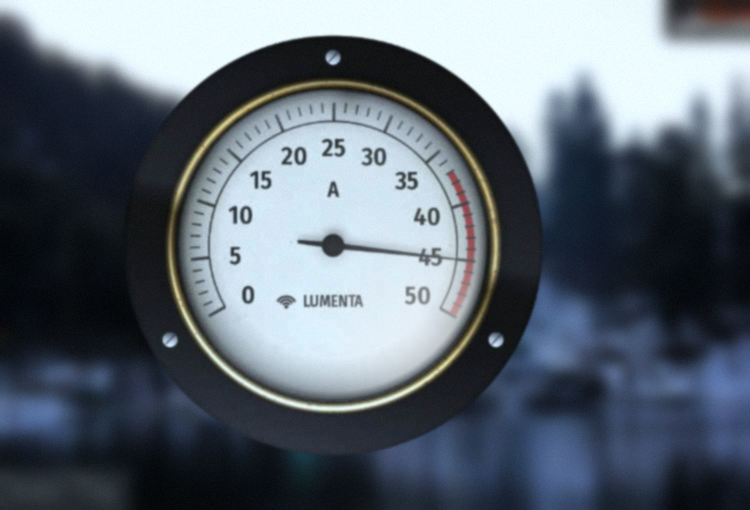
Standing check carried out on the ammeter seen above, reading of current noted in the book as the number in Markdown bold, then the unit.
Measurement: **45** A
